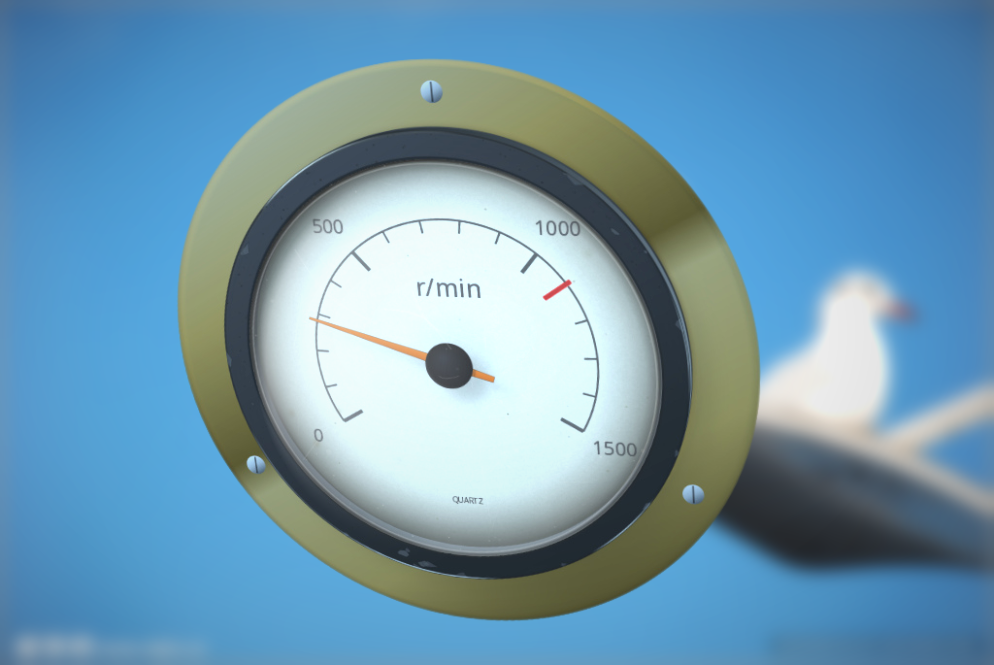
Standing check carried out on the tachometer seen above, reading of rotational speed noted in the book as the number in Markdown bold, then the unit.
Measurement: **300** rpm
